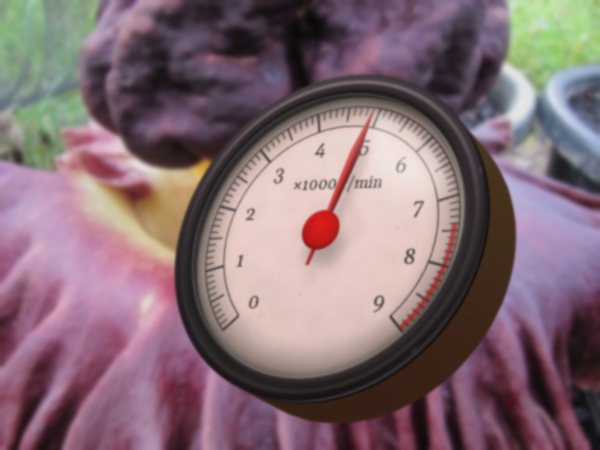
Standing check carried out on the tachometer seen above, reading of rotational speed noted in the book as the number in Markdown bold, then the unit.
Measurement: **5000** rpm
